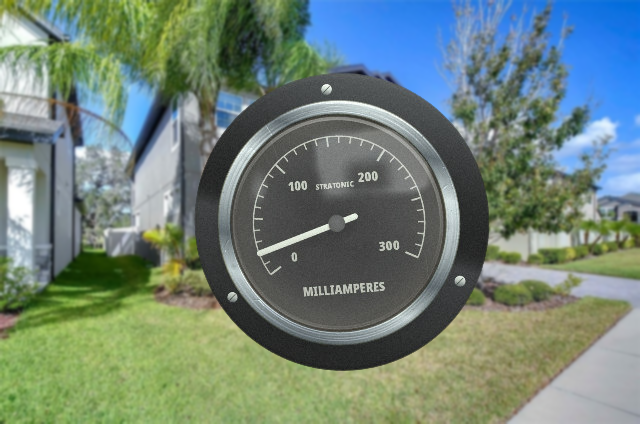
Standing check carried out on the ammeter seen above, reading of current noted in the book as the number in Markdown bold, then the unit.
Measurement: **20** mA
